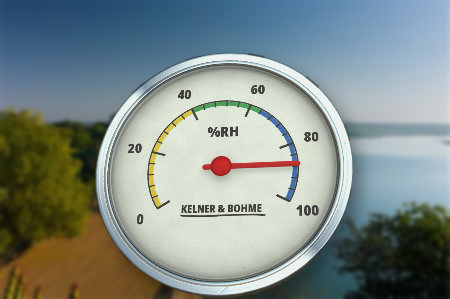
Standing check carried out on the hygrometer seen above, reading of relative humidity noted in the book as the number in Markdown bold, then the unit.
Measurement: **88** %
